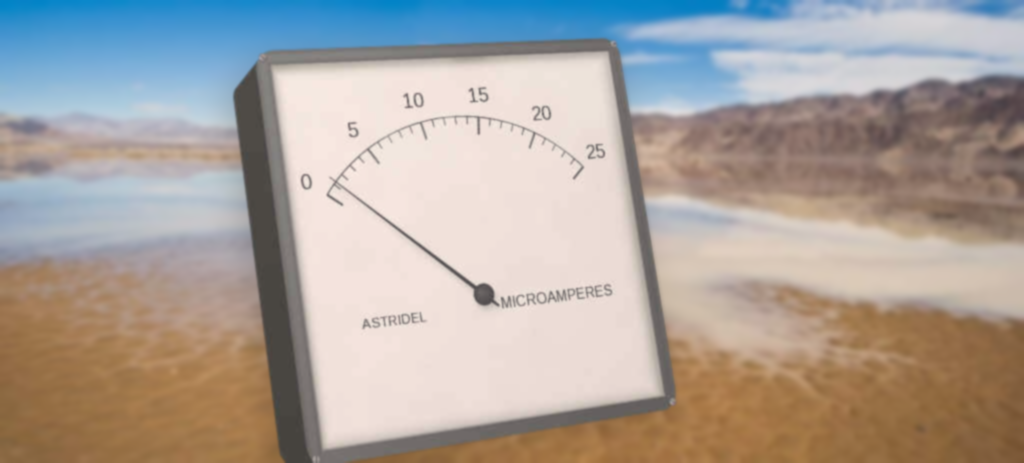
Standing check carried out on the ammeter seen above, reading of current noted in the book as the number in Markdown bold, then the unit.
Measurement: **1** µA
